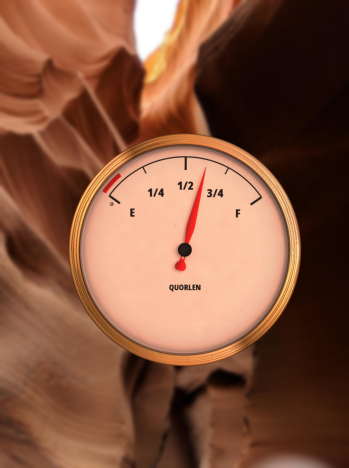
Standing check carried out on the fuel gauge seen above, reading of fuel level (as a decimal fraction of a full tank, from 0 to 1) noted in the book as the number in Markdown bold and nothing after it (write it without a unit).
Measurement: **0.625**
